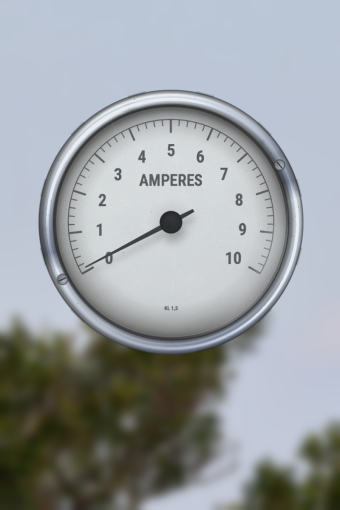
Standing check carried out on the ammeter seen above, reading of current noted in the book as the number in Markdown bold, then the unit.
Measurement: **0.1** A
